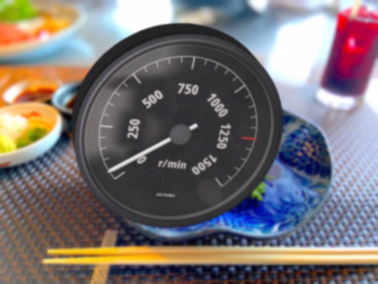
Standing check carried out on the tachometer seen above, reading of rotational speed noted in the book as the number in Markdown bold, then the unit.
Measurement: **50** rpm
